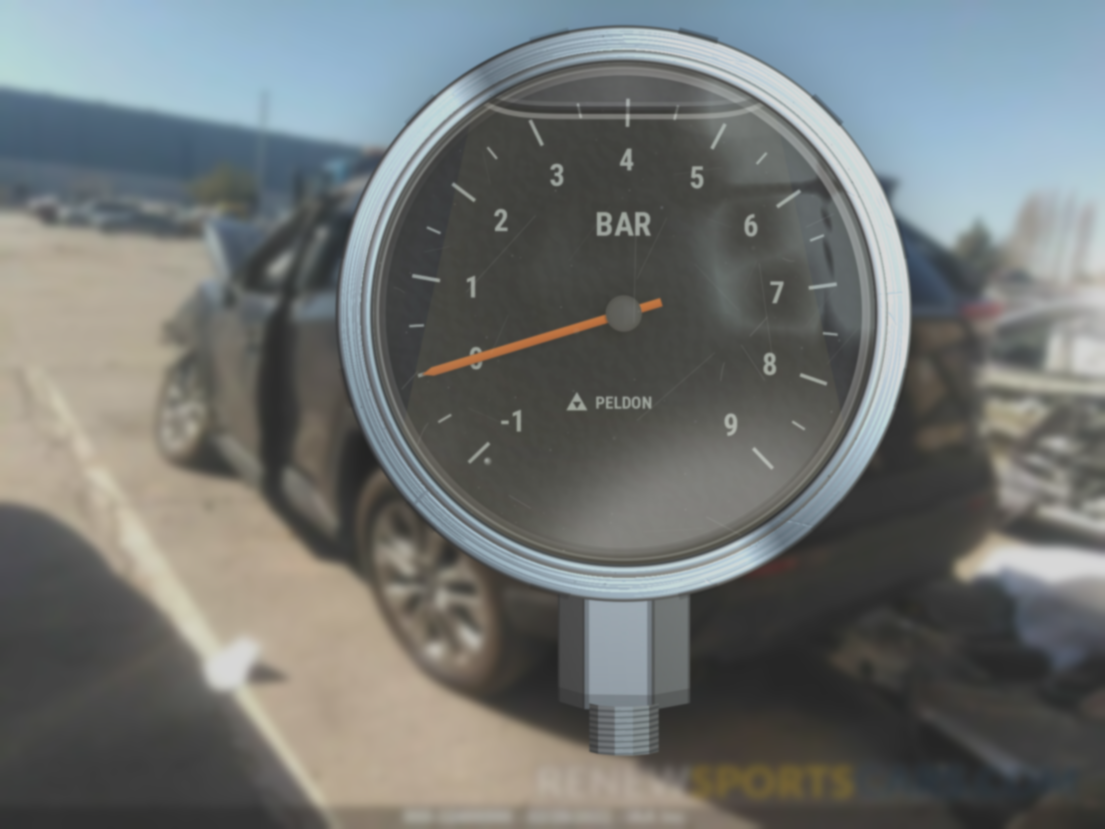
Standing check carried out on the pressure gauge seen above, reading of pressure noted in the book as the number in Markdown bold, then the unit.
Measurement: **0** bar
